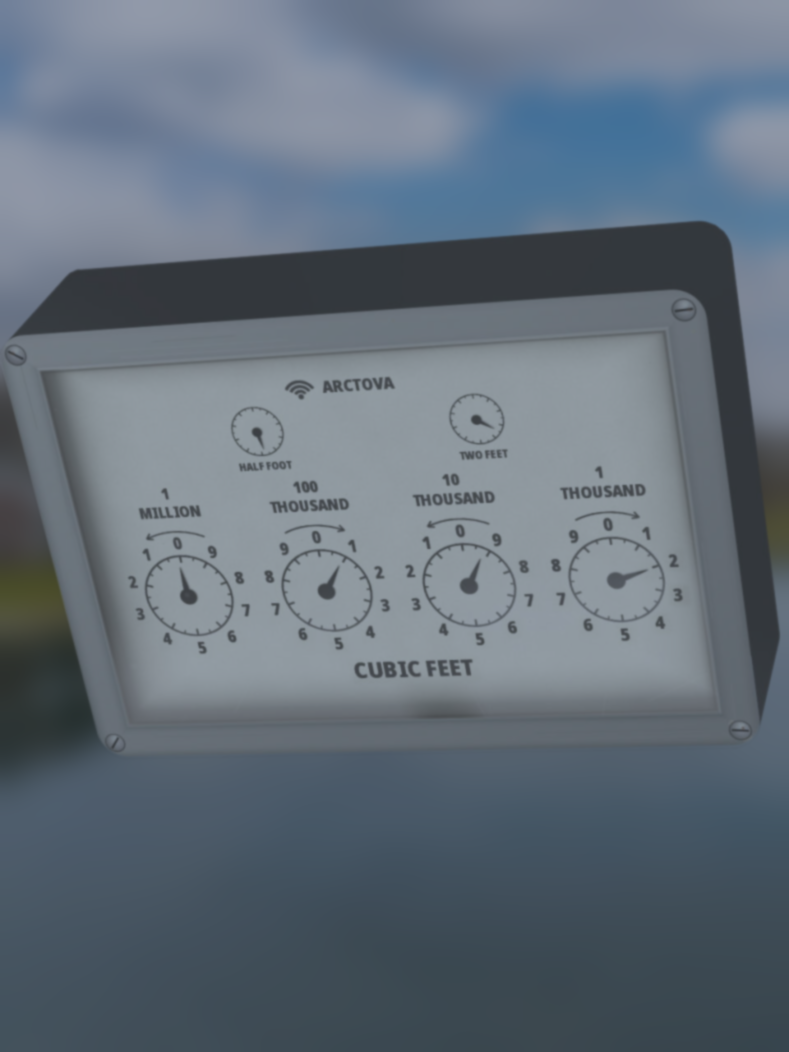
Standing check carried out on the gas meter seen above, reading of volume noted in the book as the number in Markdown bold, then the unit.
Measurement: **9200** ft³
